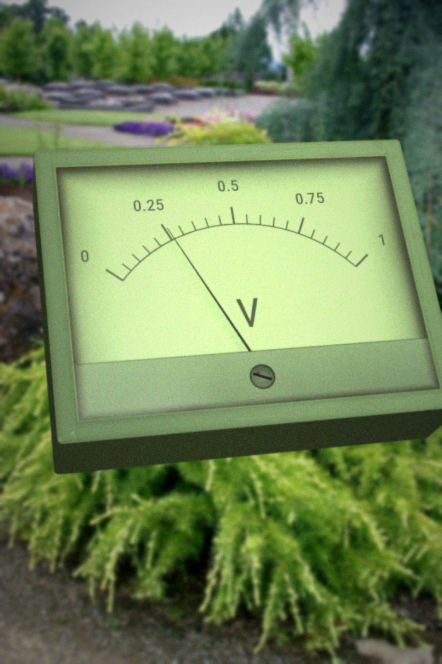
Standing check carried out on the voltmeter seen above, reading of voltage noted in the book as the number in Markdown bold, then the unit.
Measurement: **0.25** V
